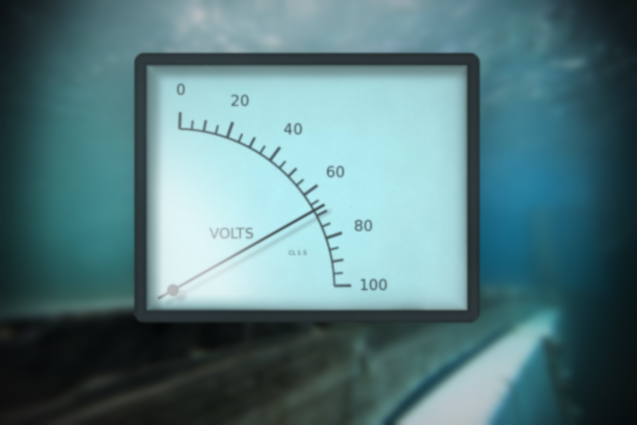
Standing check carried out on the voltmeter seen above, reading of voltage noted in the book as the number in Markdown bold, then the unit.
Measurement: **67.5** V
